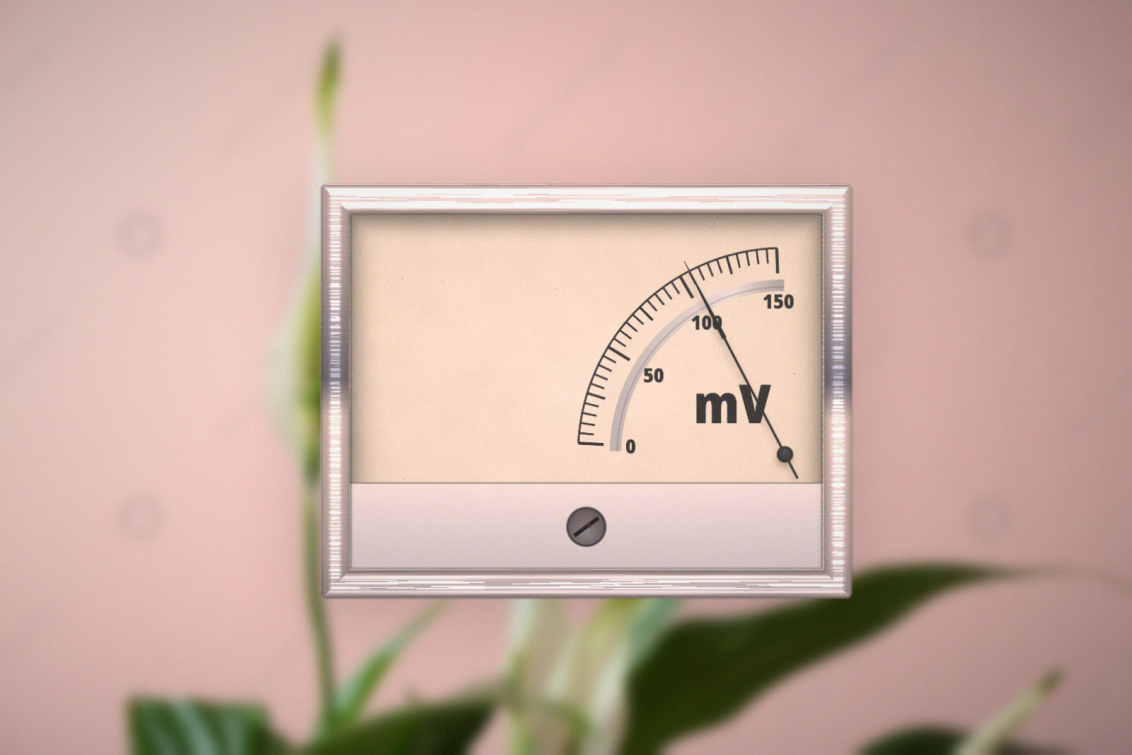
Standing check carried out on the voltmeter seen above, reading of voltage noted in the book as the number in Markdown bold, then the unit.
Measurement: **105** mV
